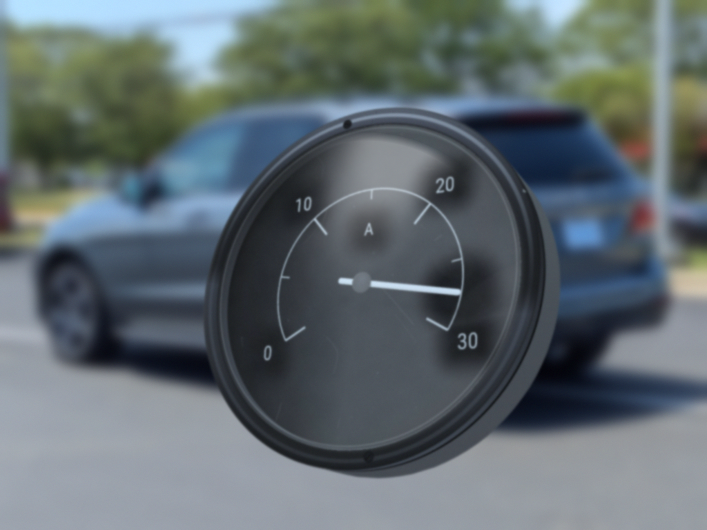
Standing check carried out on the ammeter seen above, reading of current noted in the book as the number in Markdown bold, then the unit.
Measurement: **27.5** A
